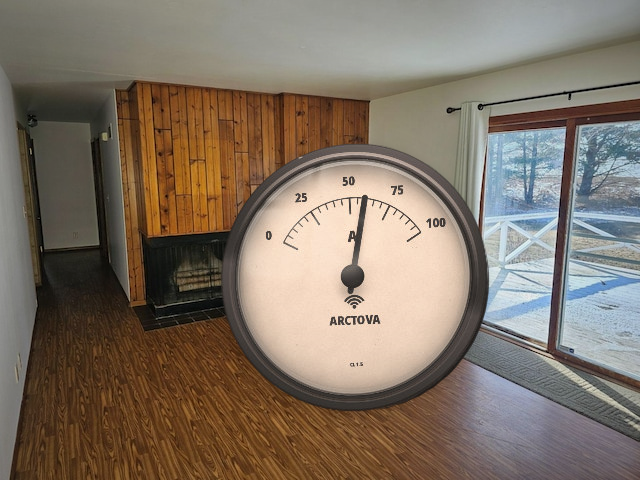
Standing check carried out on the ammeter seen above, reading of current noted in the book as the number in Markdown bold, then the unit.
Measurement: **60** A
